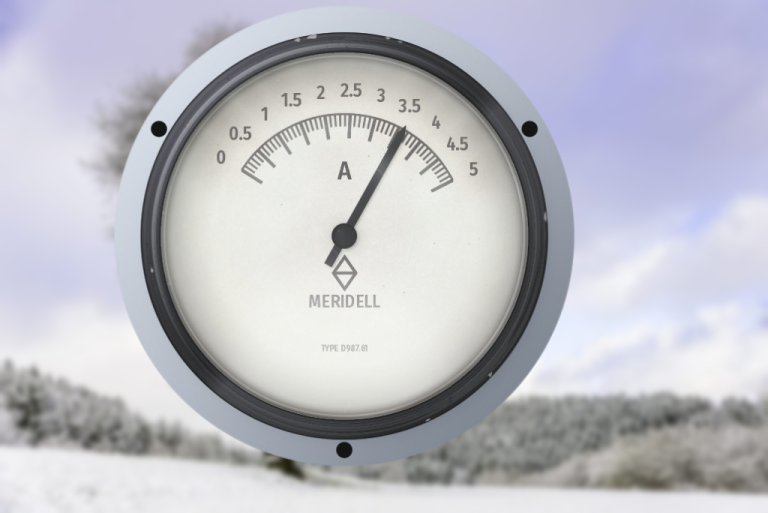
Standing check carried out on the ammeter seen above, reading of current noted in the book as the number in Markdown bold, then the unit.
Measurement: **3.6** A
